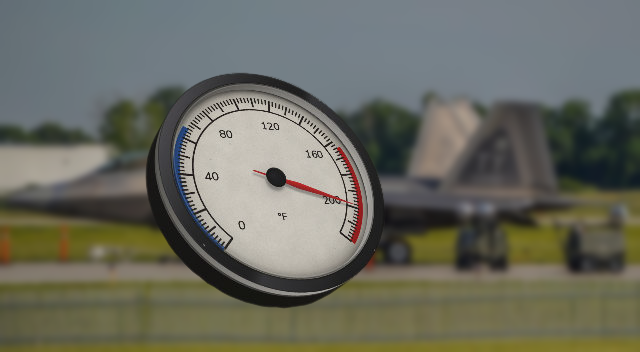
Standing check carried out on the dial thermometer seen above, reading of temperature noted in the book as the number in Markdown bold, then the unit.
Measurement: **200** °F
